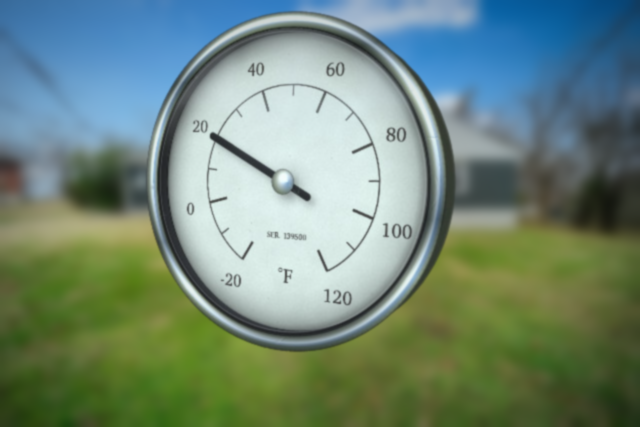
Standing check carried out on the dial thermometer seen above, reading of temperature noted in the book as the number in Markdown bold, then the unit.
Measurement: **20** °F
